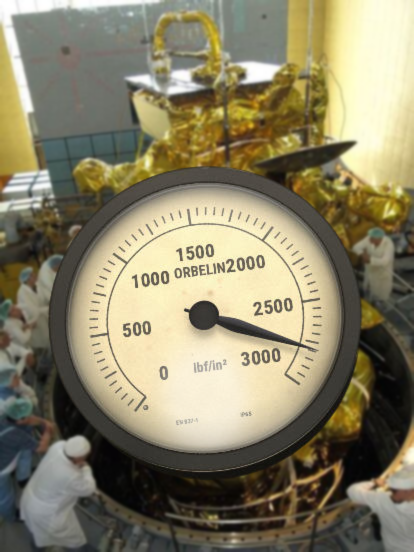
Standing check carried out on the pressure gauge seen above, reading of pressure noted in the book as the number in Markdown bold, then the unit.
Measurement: **2800** psi
